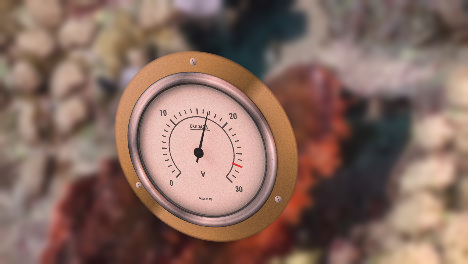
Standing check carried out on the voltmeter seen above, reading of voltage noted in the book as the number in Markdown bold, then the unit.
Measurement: **17** V
